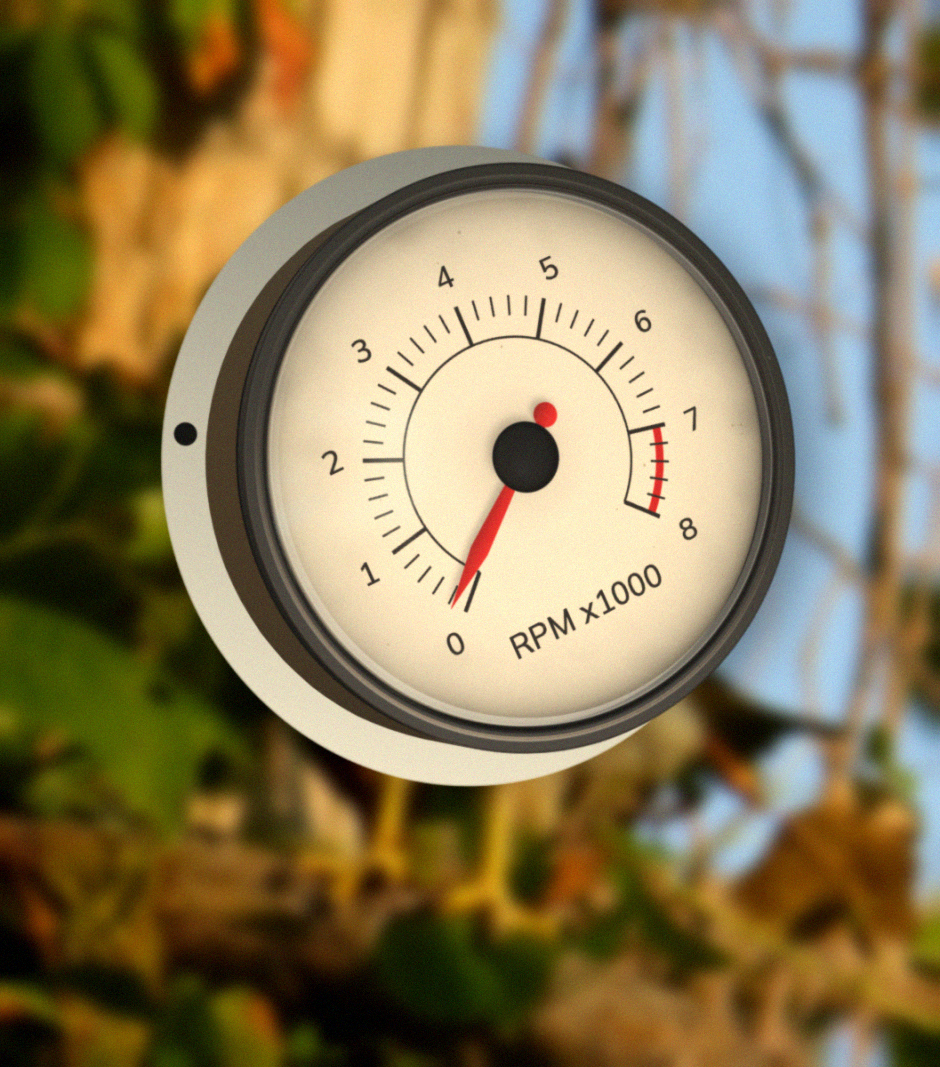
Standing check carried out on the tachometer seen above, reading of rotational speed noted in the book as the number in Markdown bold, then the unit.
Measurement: **200** rpm
